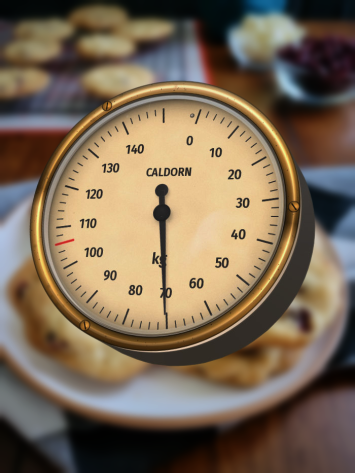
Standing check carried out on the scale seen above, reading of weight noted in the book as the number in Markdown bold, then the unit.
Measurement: **70** kg
